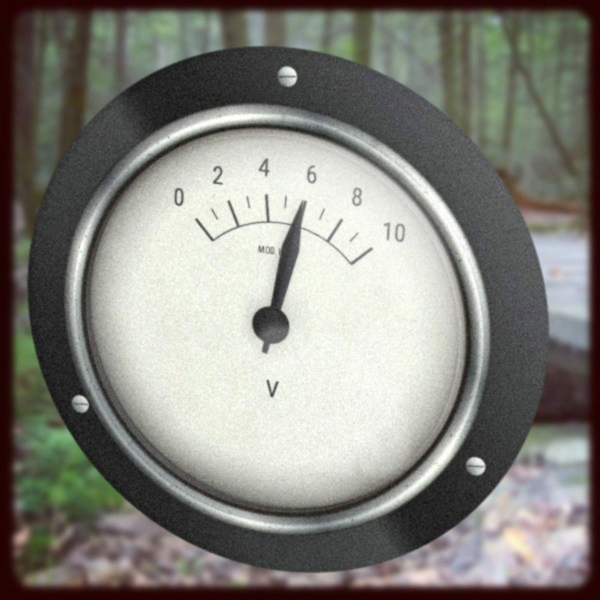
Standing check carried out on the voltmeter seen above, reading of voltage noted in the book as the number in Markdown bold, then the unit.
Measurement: **6** V
